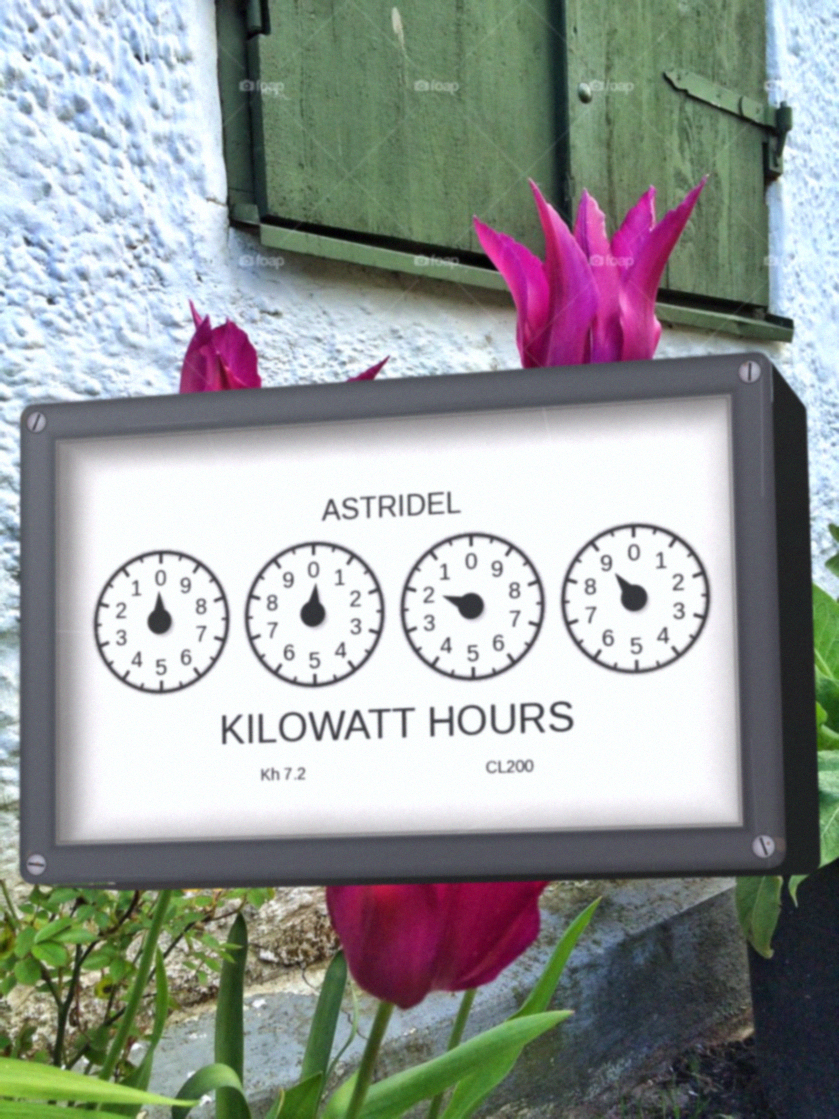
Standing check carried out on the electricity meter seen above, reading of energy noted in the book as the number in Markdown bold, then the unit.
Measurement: **19** kWh
